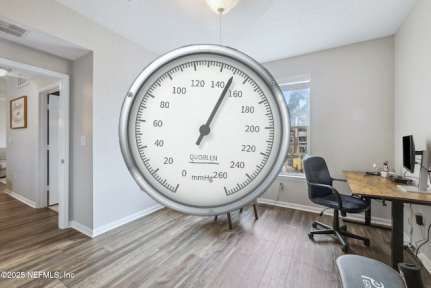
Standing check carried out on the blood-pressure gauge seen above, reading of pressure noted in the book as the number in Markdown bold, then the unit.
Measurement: **150** mmHg
